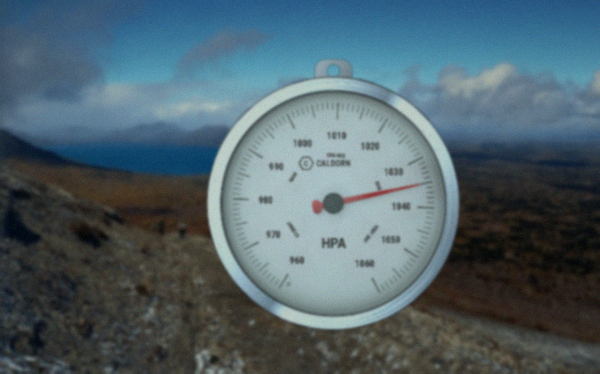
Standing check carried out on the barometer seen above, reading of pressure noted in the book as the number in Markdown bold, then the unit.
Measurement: **1035** hPa
